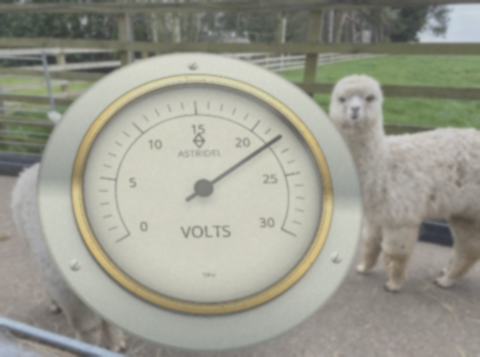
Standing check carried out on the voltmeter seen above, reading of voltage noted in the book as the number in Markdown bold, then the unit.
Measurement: **22** V
